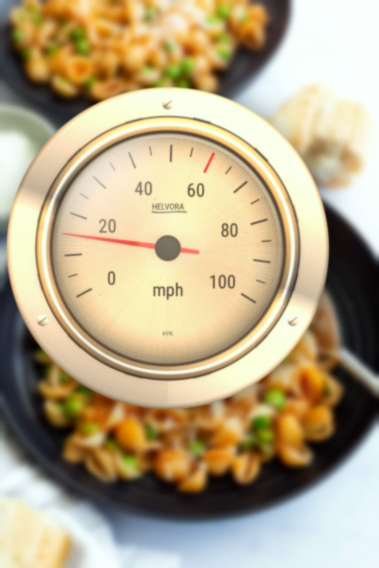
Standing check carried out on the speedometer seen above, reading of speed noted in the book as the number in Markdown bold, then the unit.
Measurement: **15** mph
